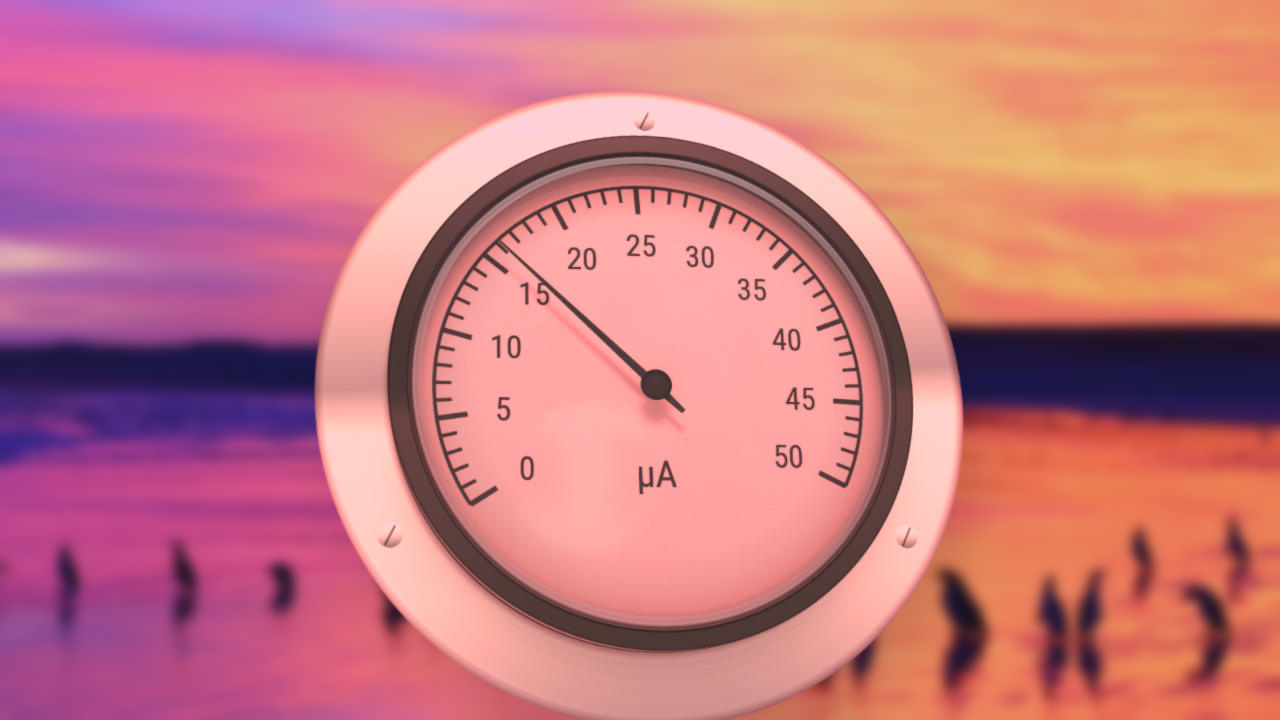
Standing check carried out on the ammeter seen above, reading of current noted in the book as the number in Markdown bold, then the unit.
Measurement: **16** µA
